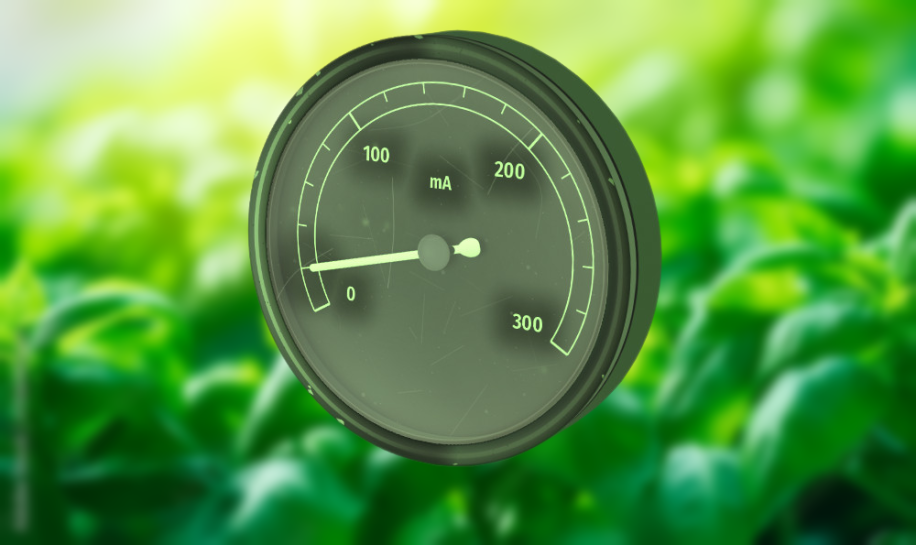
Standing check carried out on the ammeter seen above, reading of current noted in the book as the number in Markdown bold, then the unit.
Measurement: **20** mA
